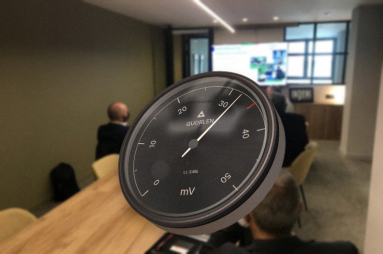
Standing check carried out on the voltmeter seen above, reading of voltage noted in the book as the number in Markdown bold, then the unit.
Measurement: **32.5** mV
